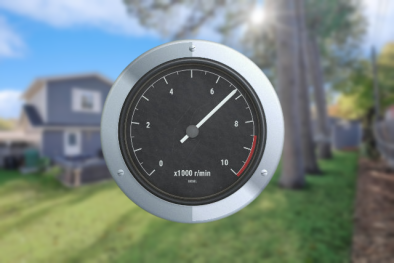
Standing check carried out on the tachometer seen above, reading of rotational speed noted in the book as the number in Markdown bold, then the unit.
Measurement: **6750** rpm
